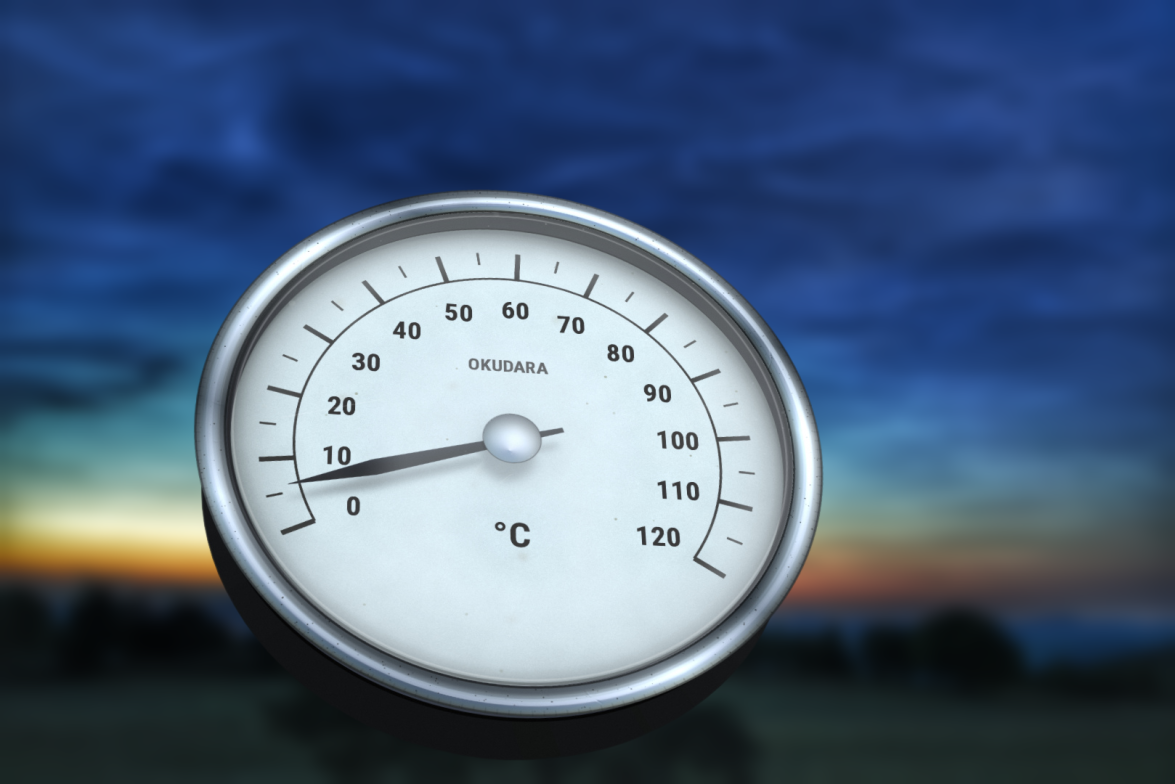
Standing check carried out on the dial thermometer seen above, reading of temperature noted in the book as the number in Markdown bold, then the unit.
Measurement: **5** °C
